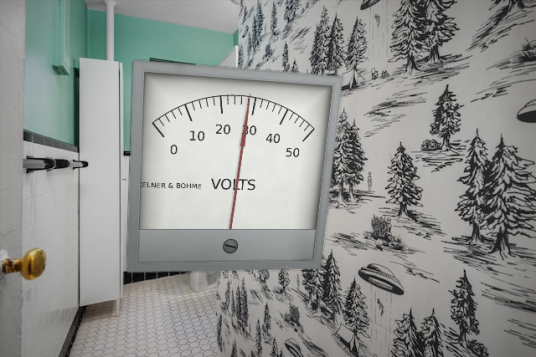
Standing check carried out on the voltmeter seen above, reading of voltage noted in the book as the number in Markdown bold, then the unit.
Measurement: **28** V
